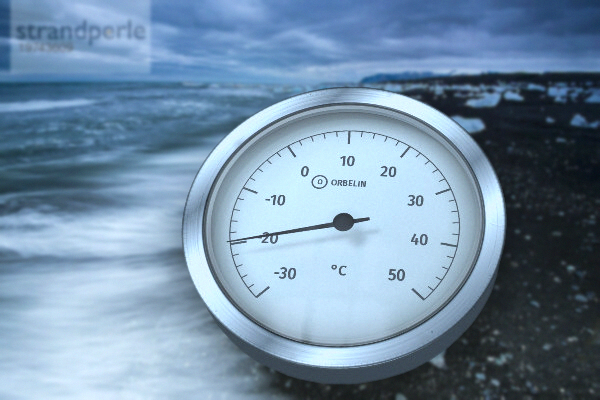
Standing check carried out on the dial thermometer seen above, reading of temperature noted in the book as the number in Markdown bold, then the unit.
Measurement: **-20** °C
